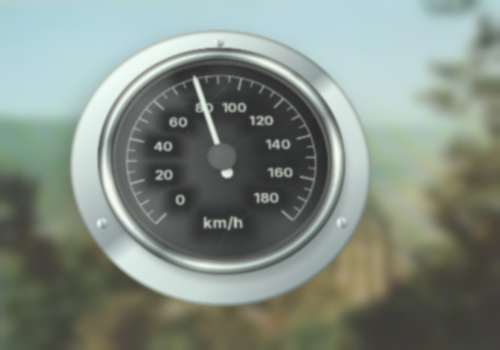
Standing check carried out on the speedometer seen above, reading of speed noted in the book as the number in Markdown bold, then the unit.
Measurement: **80** km/h
